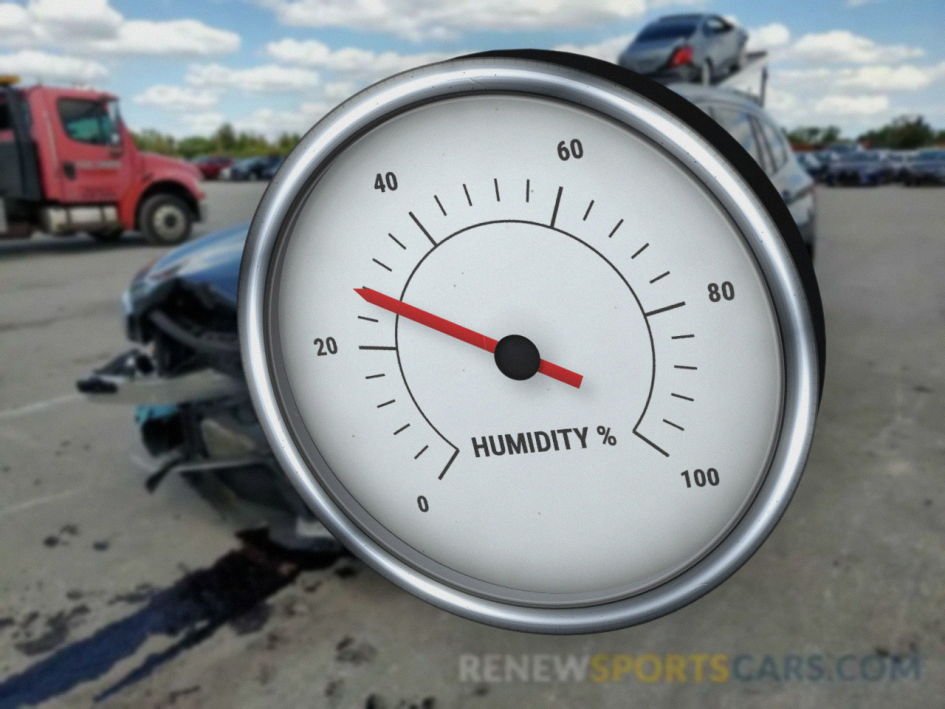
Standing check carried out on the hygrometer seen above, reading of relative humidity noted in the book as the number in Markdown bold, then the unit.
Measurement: **28** %
